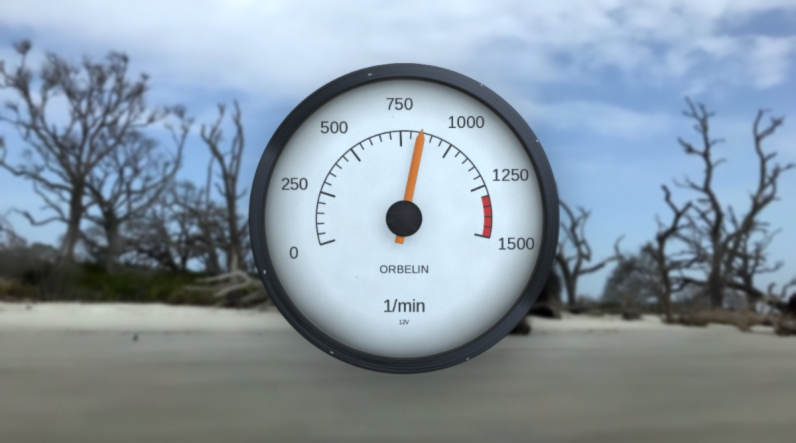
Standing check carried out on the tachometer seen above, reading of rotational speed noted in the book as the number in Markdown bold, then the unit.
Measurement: **850** rpm
